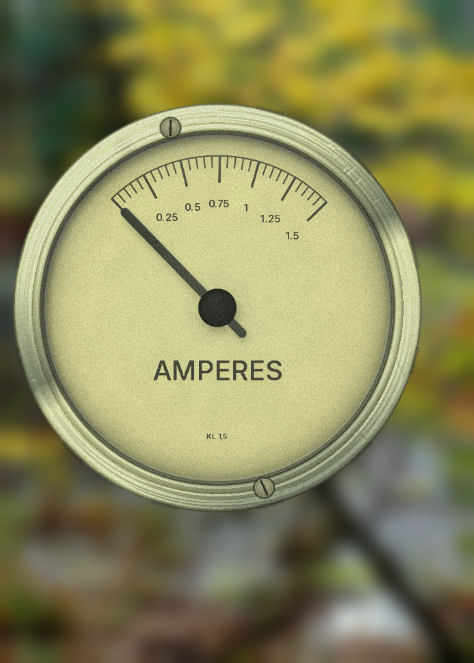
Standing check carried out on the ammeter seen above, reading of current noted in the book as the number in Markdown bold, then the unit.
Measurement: **0** A
